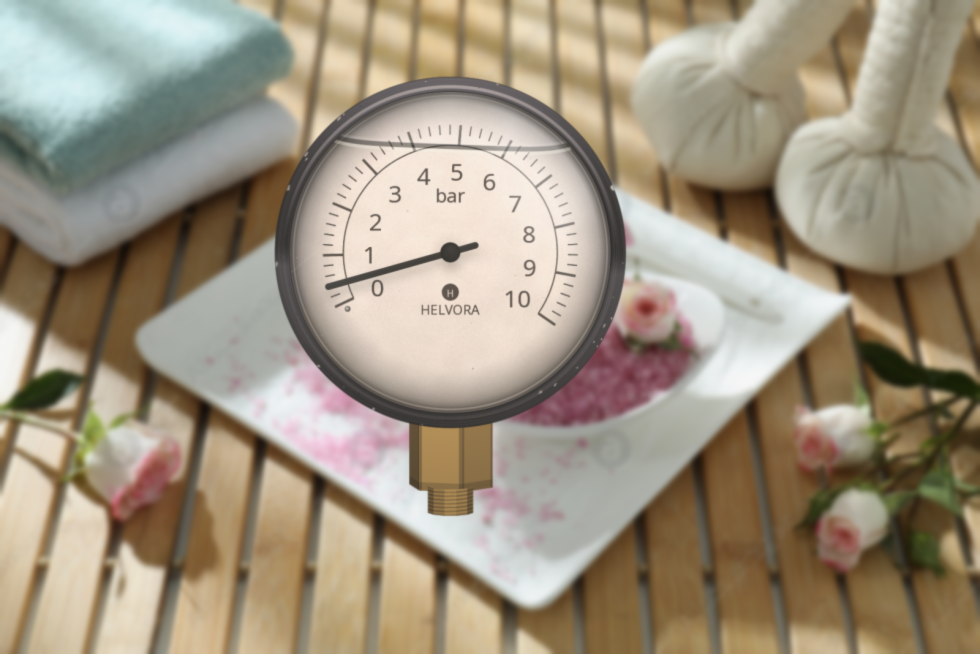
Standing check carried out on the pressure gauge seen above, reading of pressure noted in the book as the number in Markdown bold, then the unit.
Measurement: **0.4** bar
